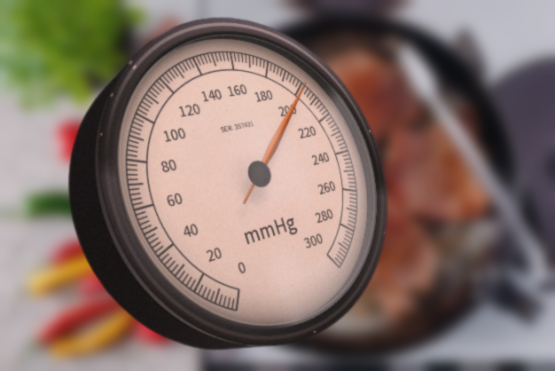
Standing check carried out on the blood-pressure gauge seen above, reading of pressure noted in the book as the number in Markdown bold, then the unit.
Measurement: **200** mmHg
